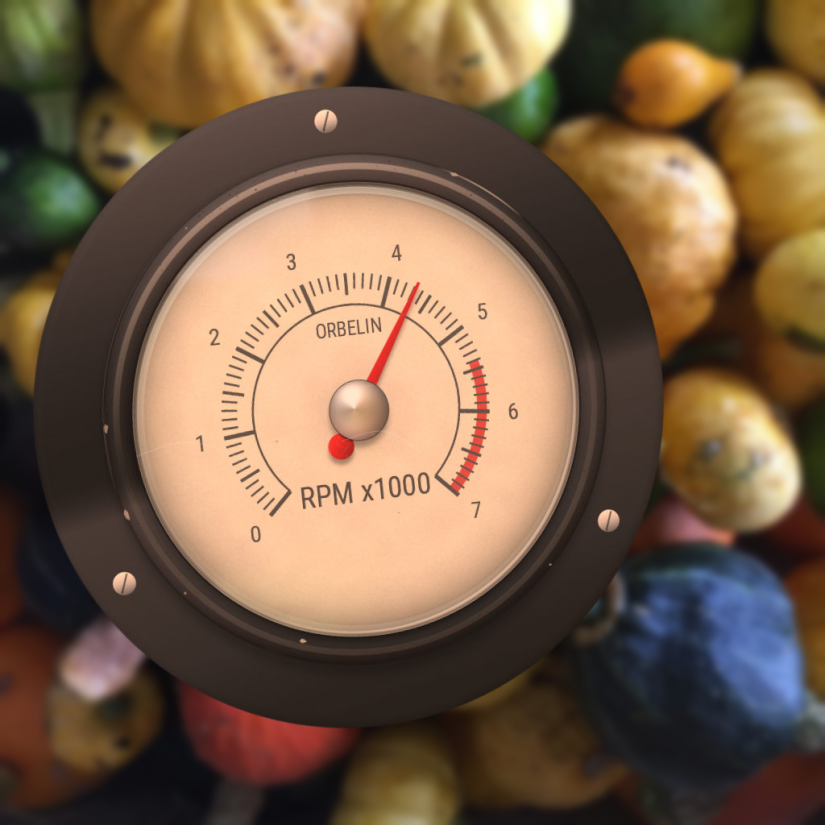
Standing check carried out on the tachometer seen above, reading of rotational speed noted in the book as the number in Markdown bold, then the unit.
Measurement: **4300** rpm
